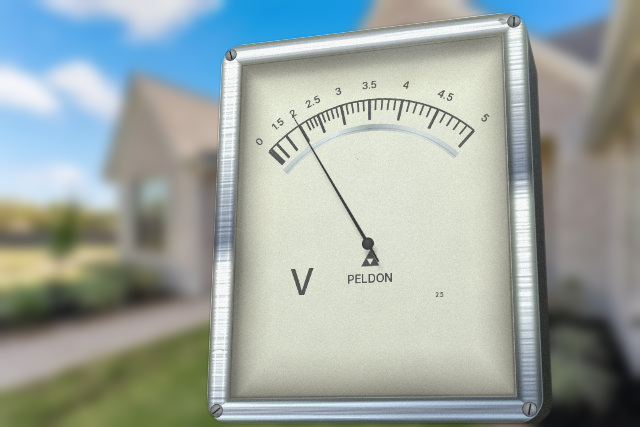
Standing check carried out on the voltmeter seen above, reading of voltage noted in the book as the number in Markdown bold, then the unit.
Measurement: **2** V
